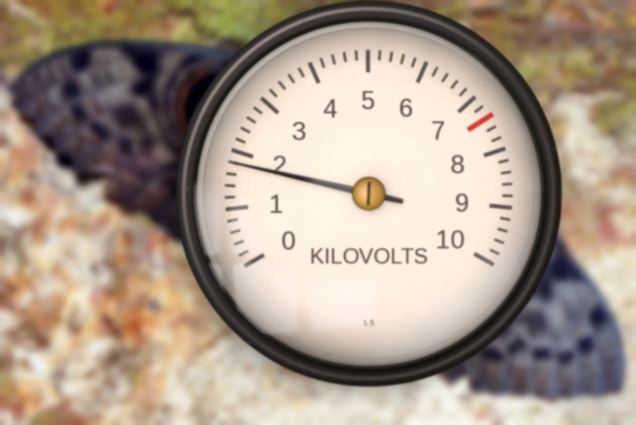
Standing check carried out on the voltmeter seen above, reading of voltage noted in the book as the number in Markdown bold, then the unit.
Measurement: **1.8** kV
